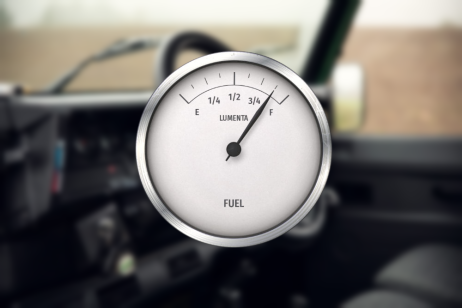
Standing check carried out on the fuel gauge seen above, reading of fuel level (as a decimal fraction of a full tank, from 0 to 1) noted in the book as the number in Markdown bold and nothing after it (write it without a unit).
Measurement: **0.875**
